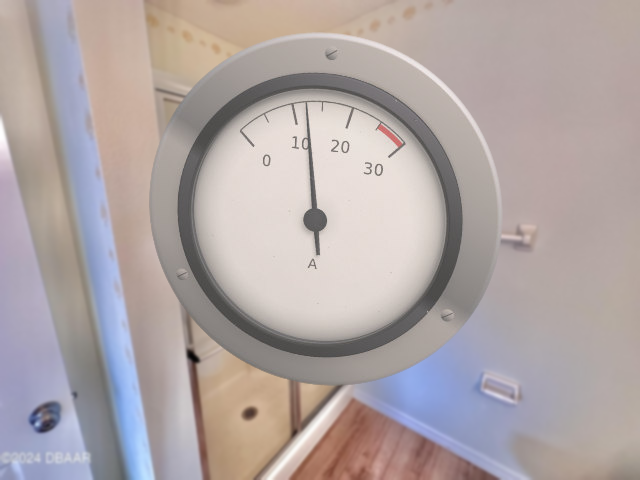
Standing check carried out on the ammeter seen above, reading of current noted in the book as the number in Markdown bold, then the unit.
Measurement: **12.5** A
